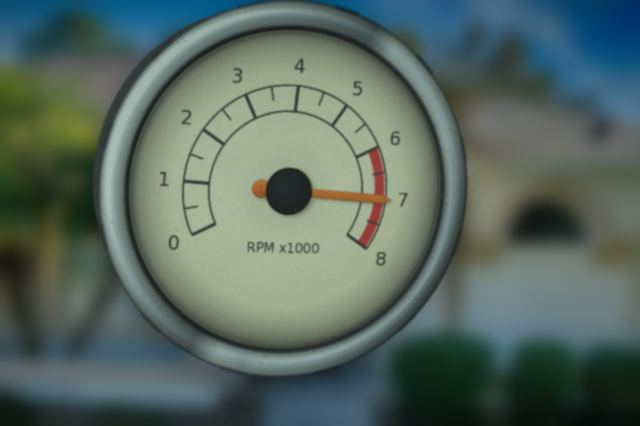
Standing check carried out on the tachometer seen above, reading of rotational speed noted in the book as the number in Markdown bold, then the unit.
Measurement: **7000** rpm
